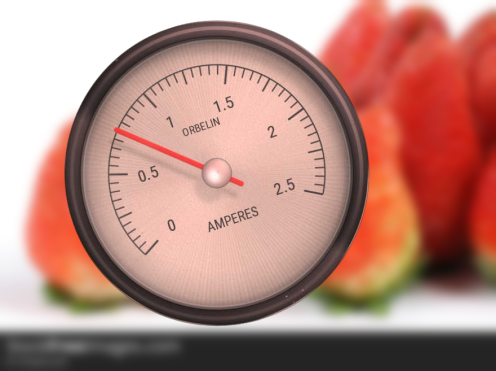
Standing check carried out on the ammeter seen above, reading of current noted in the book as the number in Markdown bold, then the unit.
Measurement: **0.75** A
